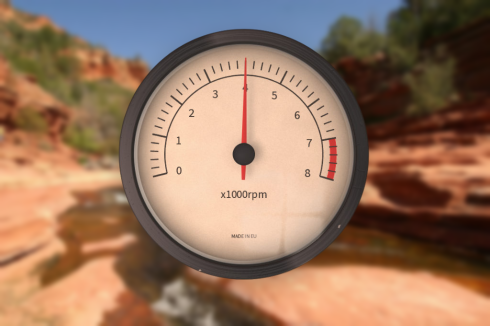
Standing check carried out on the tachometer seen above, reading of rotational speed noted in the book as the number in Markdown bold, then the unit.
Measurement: **4000** rpm
